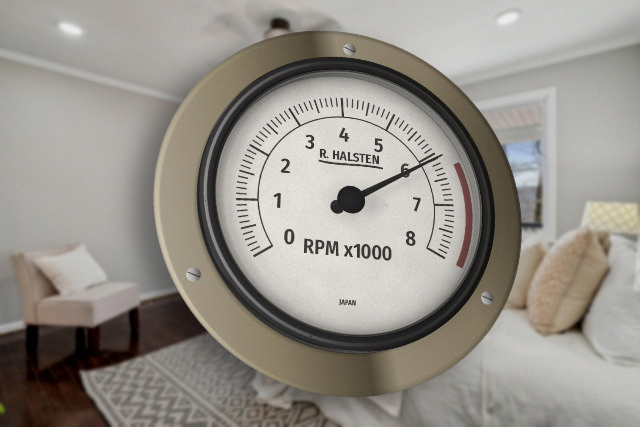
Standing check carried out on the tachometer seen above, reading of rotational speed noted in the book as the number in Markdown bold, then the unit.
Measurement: **6100** rpm
